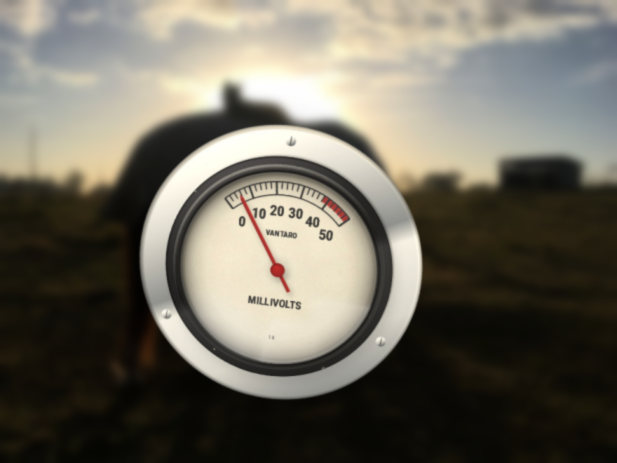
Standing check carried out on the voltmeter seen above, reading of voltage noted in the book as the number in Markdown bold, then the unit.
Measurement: **6** mV
